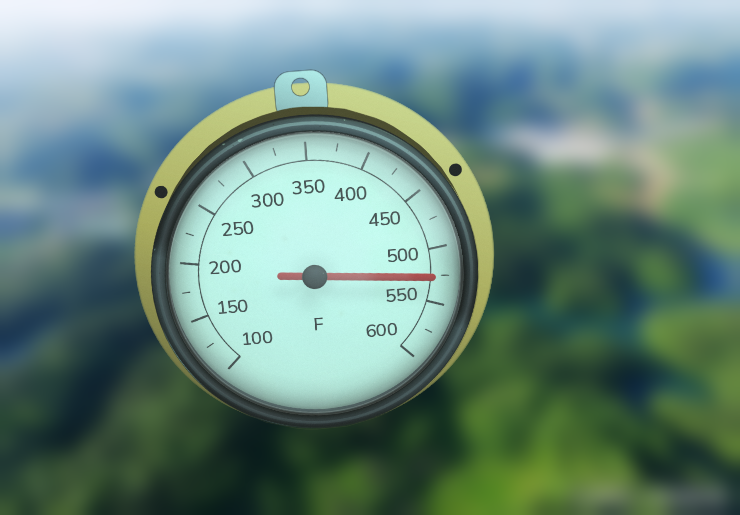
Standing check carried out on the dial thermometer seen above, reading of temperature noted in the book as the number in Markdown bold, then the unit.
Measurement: **525** °F
